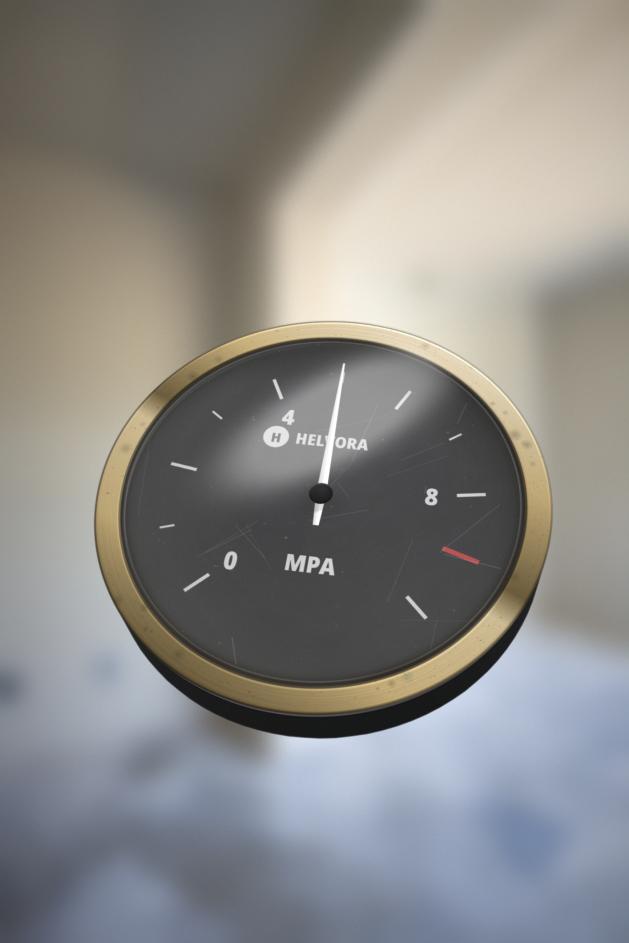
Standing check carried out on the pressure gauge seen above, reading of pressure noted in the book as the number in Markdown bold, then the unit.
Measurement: **5** MPa
